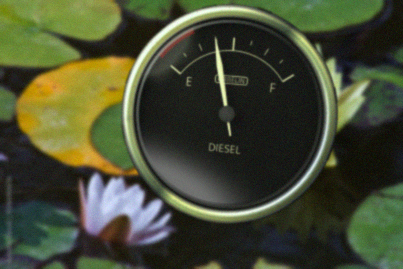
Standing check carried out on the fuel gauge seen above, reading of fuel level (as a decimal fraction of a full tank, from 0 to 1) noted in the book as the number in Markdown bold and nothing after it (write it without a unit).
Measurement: **0.375**
